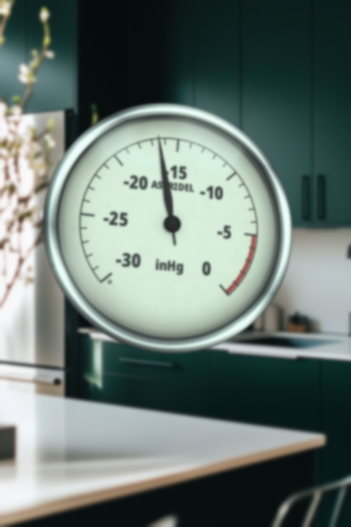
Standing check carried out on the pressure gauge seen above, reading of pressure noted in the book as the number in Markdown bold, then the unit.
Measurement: **-16.5** inHg
